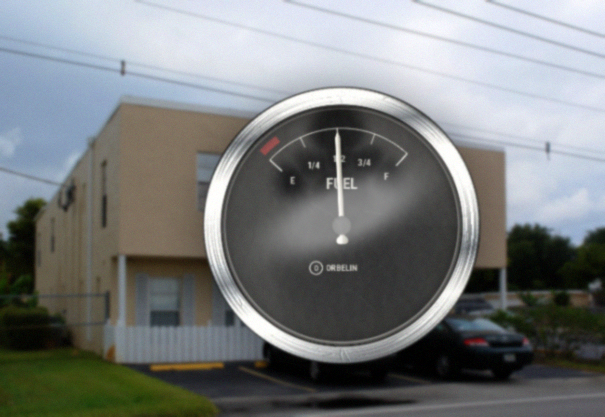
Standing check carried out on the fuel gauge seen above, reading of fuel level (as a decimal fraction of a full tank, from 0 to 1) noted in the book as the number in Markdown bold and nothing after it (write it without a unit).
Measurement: **0.5**
